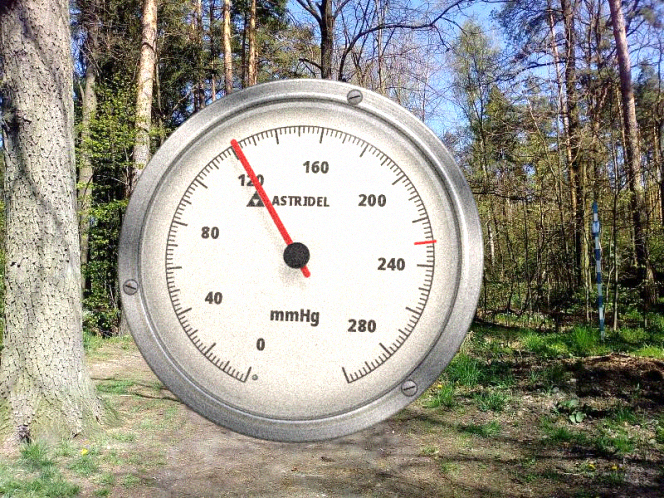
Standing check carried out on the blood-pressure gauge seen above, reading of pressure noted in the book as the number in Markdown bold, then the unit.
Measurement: **122** mmHg
